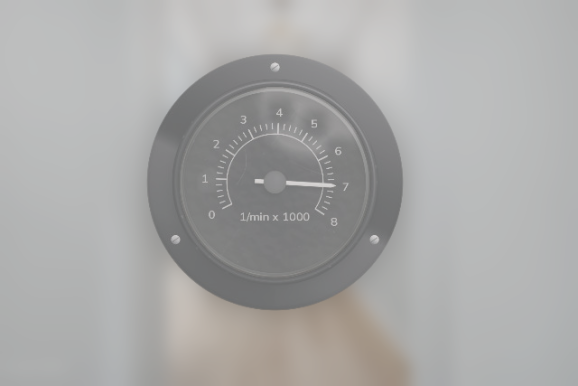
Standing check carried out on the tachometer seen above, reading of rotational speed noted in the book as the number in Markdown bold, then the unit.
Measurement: **7000** rpm
